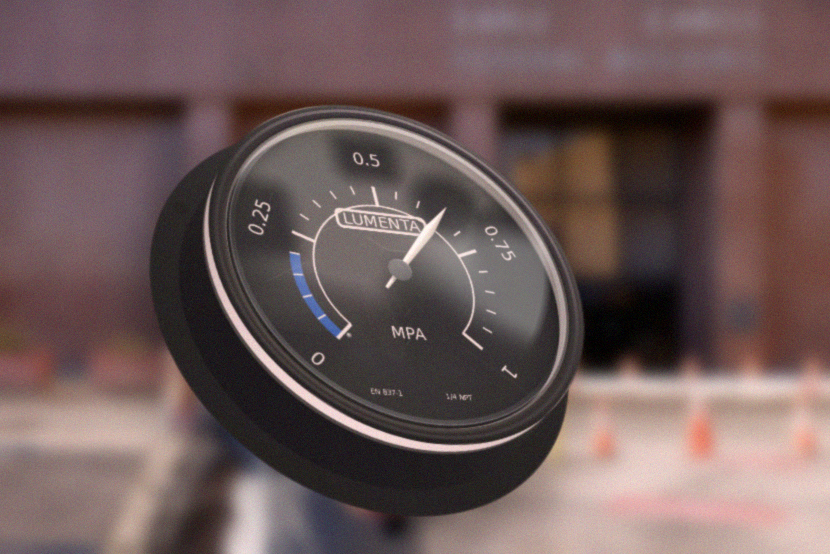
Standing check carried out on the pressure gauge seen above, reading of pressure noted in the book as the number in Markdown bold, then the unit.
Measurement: **0.65** MPa
